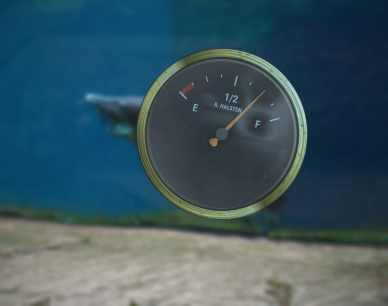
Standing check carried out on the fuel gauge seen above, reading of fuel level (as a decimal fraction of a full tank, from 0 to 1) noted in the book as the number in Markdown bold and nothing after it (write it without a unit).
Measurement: **0.75**
